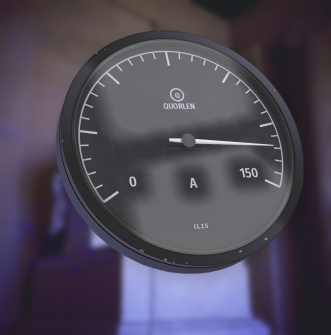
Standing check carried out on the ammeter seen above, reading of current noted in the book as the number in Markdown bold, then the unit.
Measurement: **135** A
